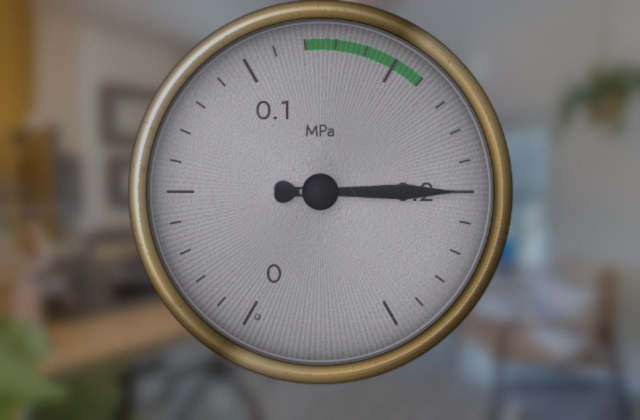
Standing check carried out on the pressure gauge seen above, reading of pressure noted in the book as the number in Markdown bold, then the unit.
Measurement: **0.2** MPa
